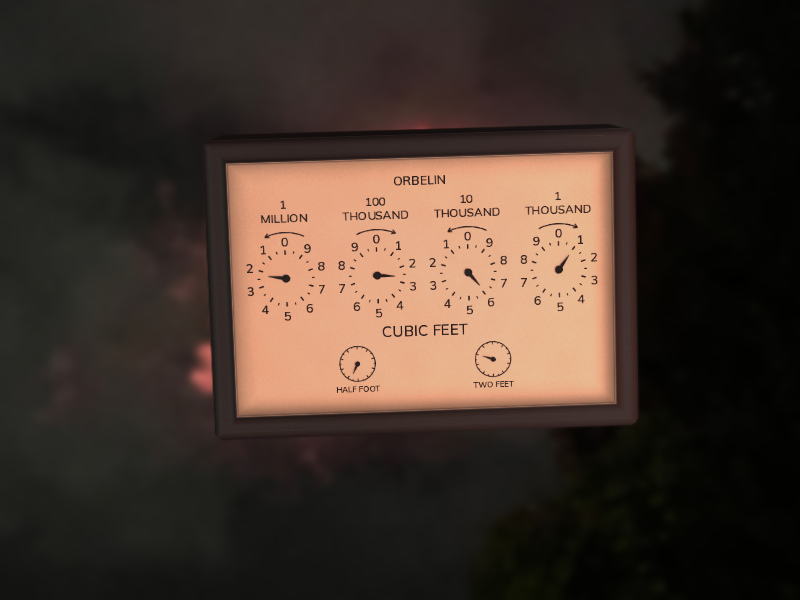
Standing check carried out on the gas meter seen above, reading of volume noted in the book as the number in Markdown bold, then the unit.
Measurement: **226100** ft³
